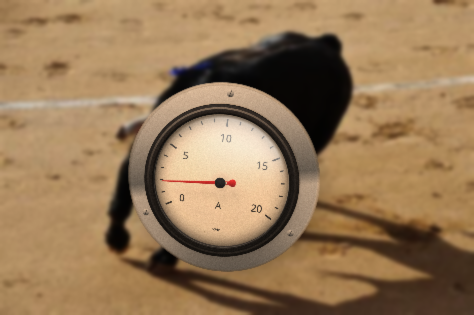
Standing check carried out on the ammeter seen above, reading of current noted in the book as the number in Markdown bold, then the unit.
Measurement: **2** A
